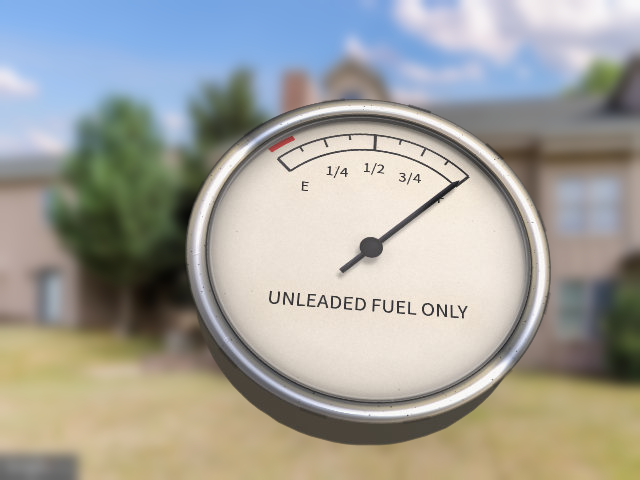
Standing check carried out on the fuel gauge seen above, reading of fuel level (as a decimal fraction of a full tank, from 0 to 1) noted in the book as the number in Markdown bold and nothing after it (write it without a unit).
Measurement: **1**
